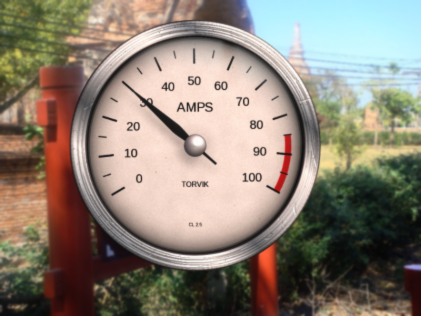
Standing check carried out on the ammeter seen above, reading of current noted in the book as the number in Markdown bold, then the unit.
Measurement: **30** A
